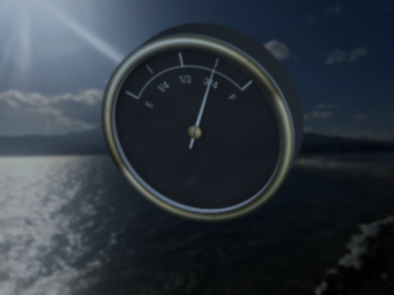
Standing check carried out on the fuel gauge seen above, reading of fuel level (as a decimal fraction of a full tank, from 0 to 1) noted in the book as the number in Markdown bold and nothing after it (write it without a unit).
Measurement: **0.75**
